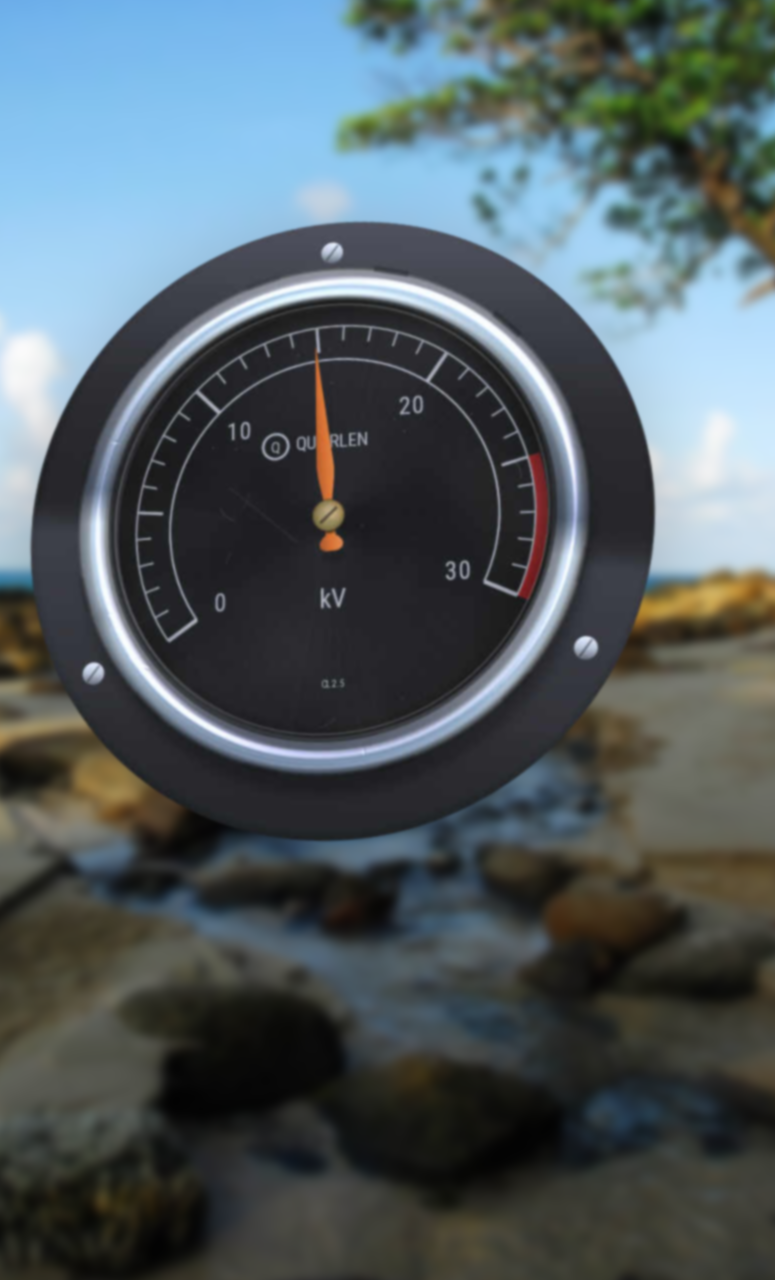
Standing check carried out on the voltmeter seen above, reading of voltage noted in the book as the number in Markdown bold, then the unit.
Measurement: **15** kV
